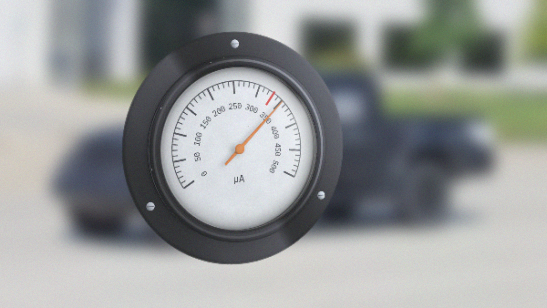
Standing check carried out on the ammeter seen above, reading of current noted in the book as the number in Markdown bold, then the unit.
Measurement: **350** µA
